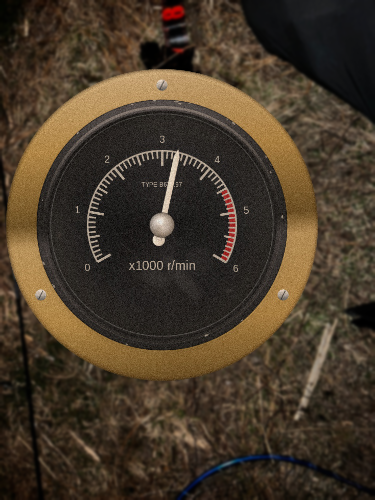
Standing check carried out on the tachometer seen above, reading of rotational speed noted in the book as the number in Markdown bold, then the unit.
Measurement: **3300** rpm
